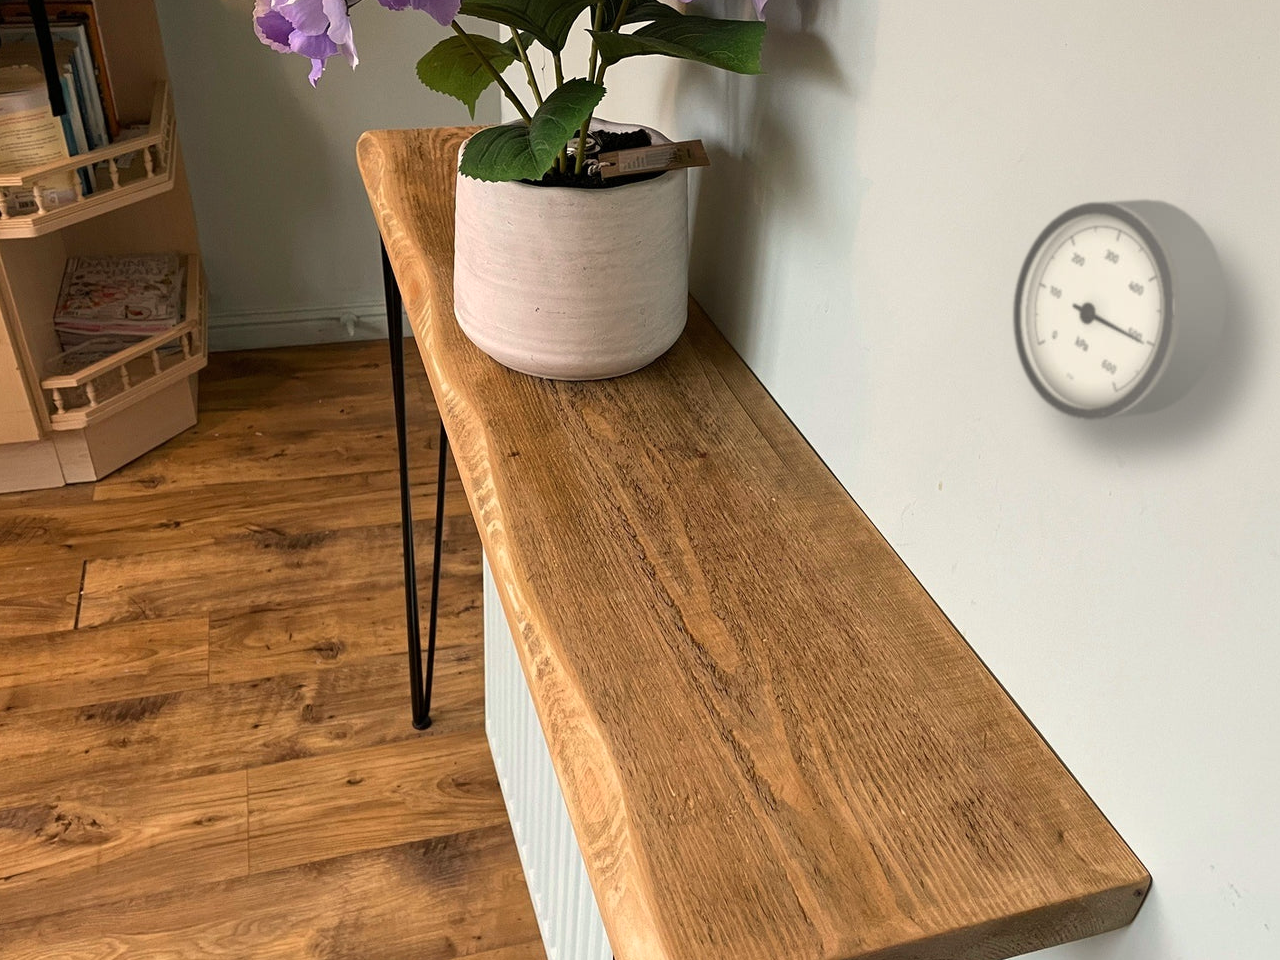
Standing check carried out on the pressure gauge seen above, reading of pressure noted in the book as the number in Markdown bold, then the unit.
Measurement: **500** kPa
